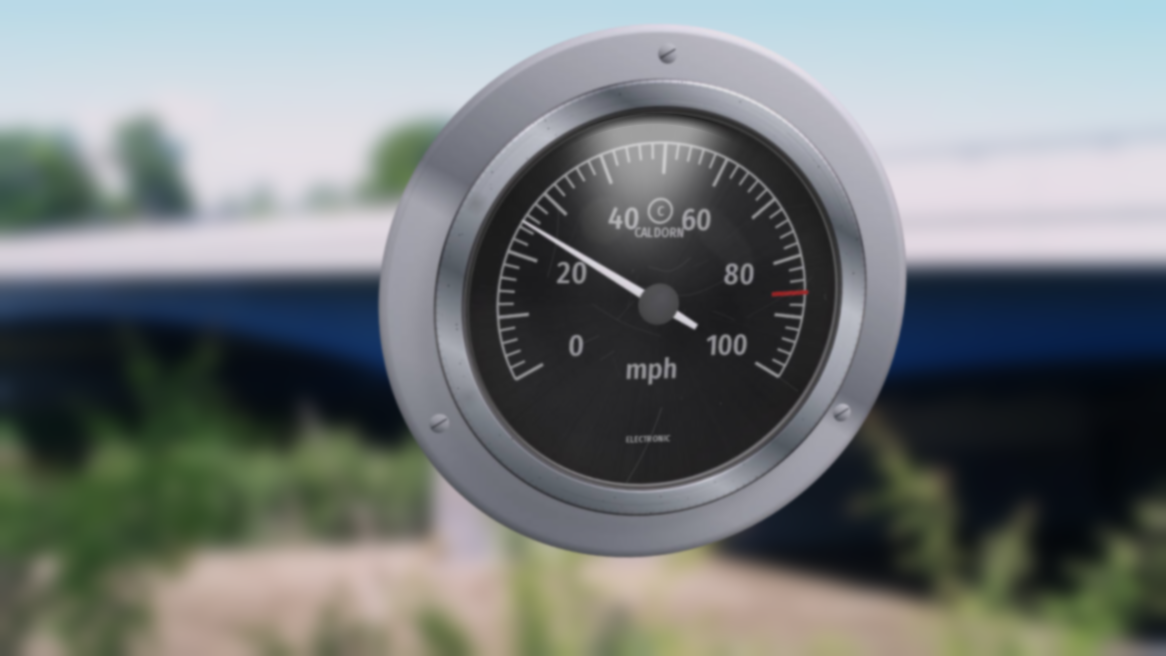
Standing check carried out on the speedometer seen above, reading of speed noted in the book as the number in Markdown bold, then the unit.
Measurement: **25** mph
